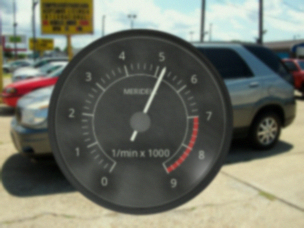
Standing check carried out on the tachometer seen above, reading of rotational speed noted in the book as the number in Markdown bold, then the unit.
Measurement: **5200** rpm
